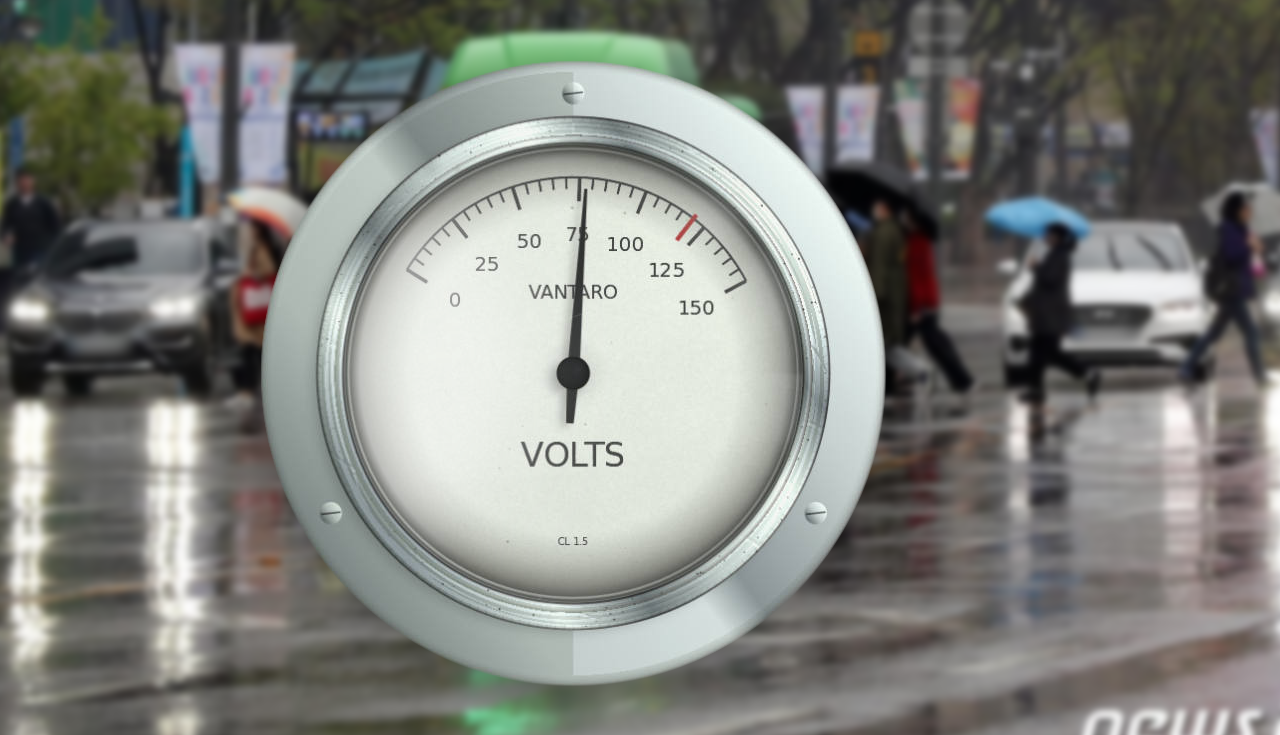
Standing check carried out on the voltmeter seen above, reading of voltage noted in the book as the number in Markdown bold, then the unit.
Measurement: **77.5** V
